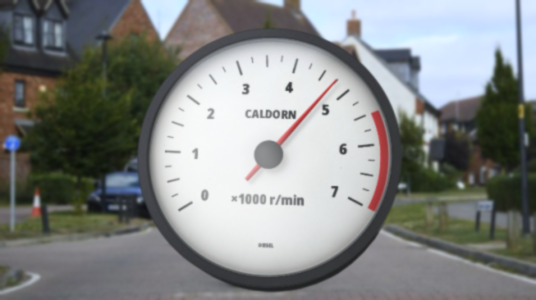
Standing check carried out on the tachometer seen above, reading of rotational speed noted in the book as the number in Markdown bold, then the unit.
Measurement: **4750** rpm
